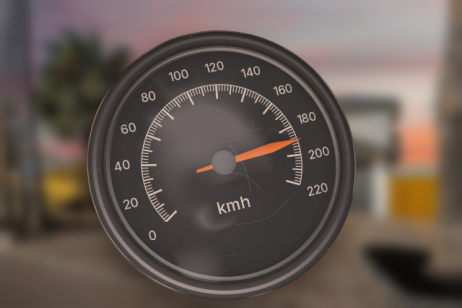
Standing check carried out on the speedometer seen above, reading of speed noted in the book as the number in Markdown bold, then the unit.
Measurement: **190** km/h
